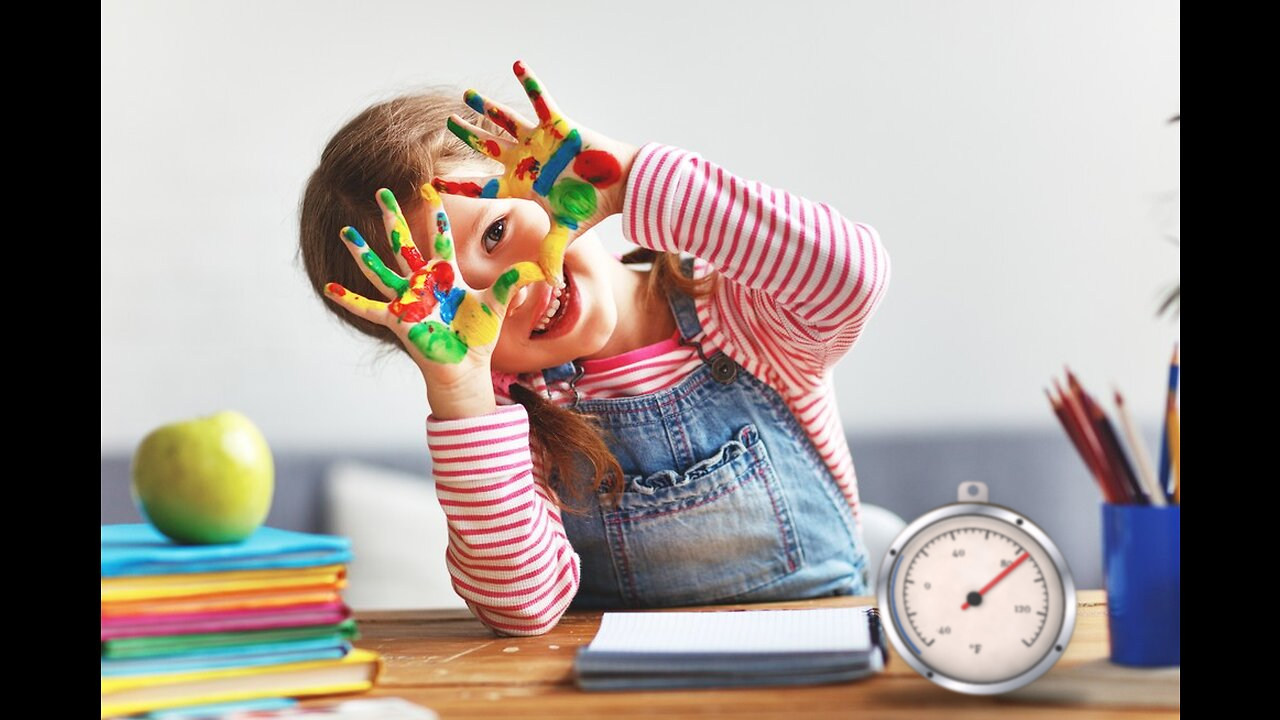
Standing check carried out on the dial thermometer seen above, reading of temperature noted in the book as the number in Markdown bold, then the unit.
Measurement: **84** °F
